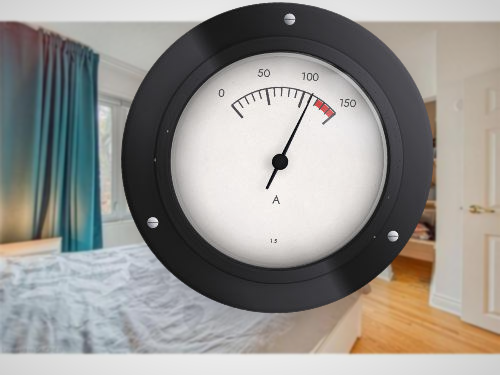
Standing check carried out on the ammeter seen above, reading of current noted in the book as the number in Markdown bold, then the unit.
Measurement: **110** A
